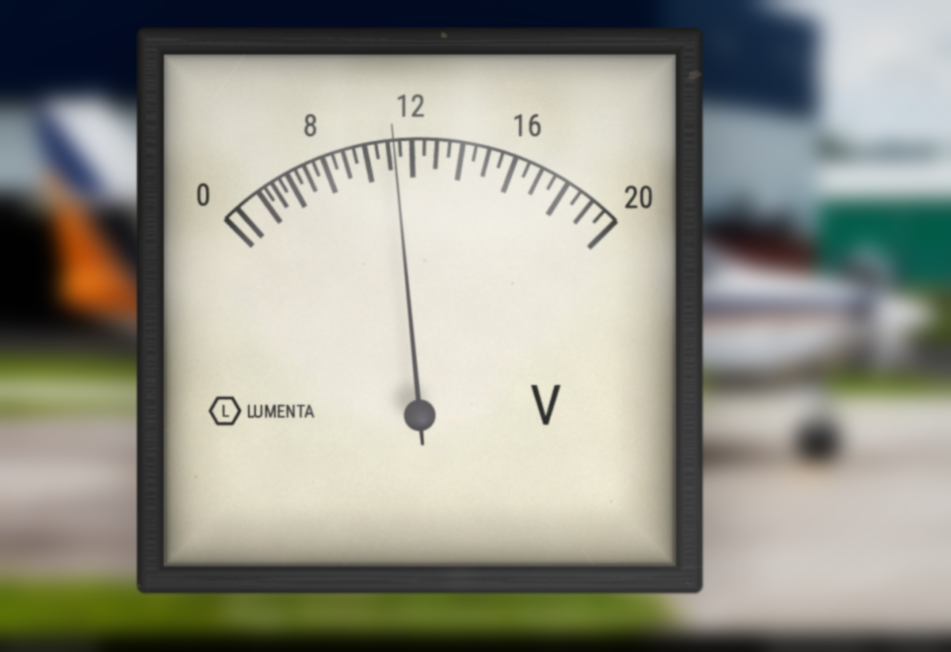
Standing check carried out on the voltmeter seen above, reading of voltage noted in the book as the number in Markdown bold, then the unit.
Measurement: **11.25** V
